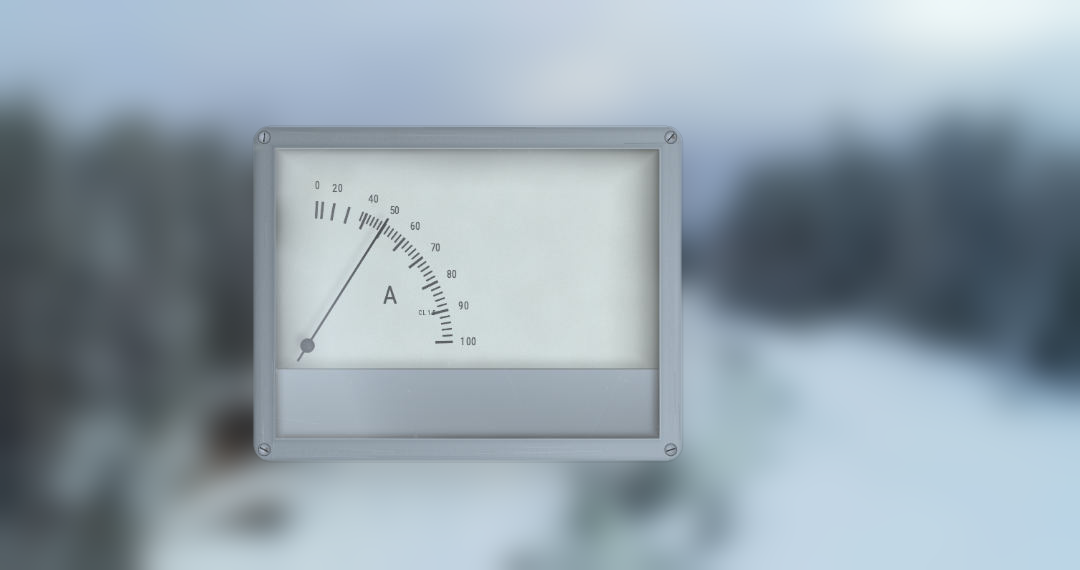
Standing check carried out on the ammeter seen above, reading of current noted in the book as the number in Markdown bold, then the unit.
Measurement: **50** A
